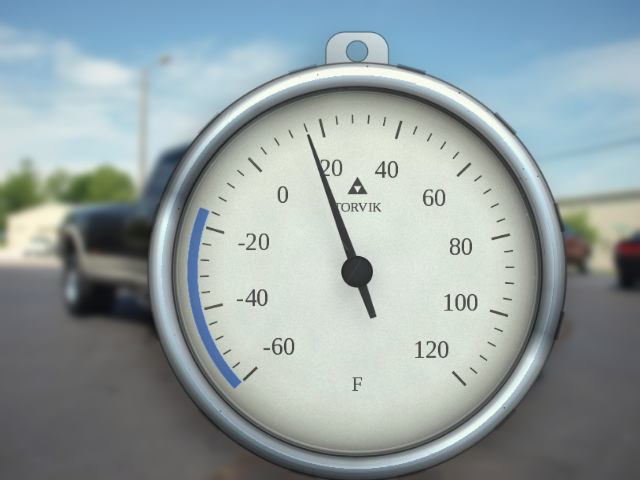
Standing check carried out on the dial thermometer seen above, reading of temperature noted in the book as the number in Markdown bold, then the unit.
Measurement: **16** °F
